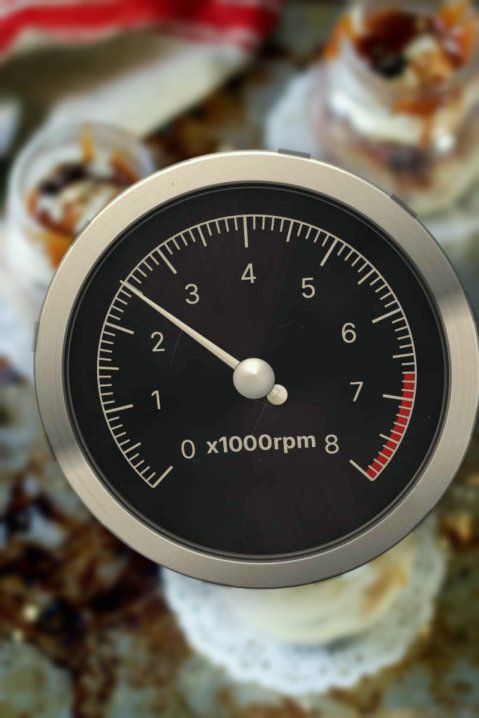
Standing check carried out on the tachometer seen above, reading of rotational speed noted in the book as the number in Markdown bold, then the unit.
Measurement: **2500** rpm
